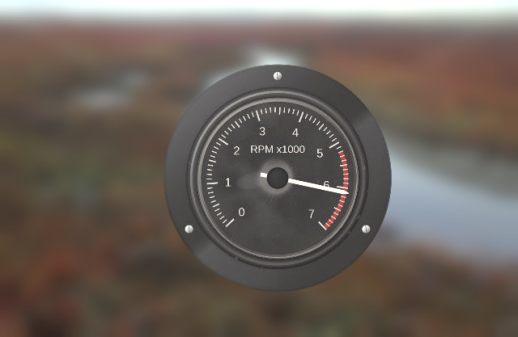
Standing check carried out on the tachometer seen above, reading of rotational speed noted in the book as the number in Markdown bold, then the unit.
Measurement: **6100** rpm
